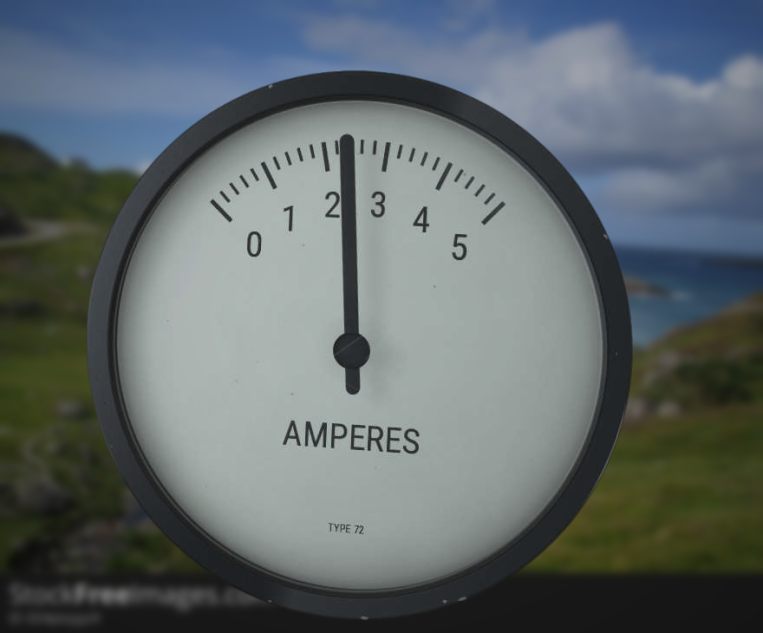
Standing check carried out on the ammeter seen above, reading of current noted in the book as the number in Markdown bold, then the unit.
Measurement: **2.4** A
